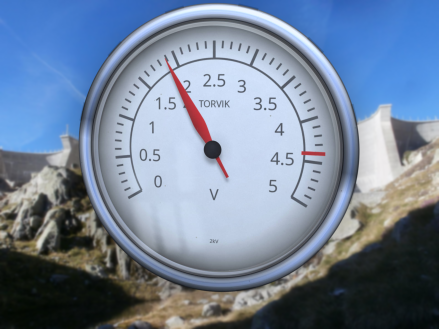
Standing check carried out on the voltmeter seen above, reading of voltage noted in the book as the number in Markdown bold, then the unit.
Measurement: **1.9** V
